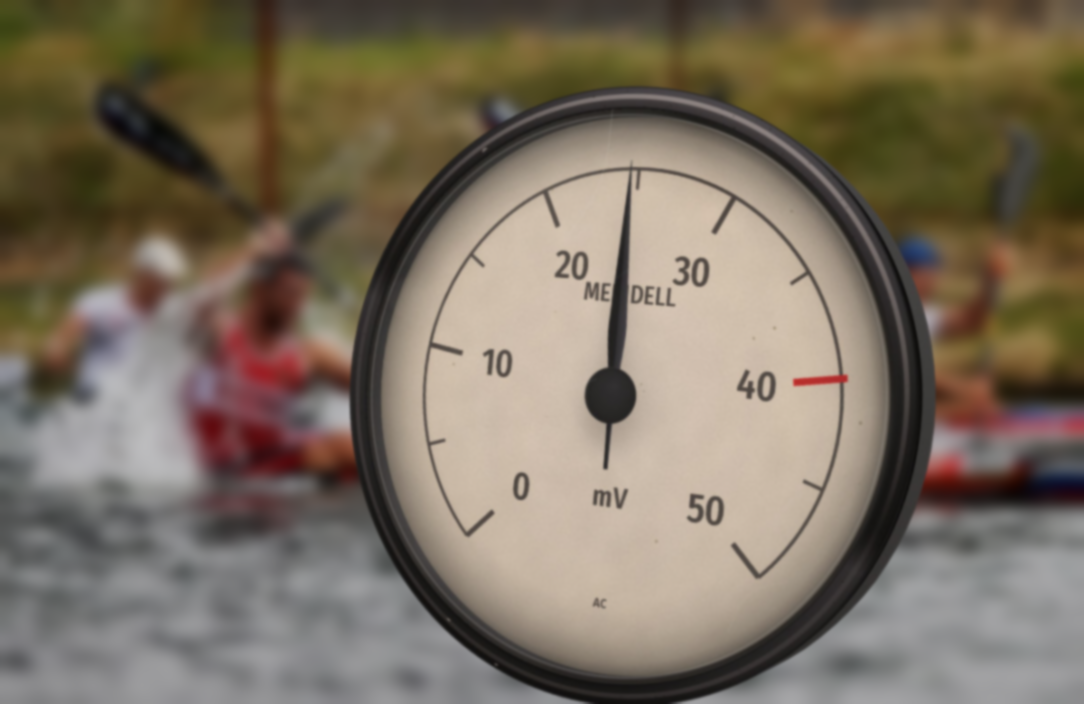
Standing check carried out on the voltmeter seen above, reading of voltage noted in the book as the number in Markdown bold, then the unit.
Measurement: **25** mV
